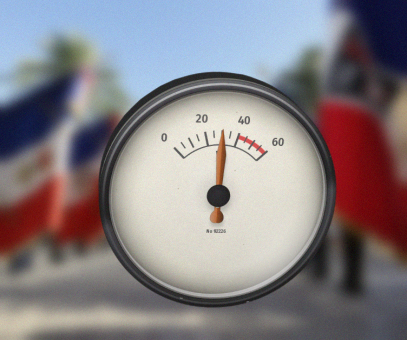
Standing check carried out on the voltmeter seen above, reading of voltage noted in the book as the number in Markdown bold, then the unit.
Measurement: **30** V
